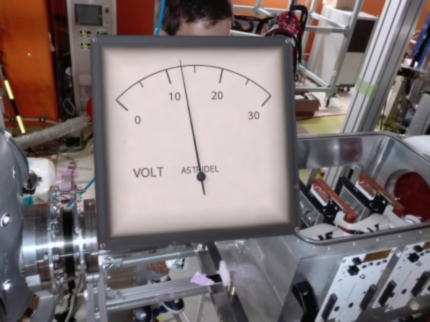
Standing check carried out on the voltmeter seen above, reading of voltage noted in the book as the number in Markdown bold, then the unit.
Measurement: **12.5** V
